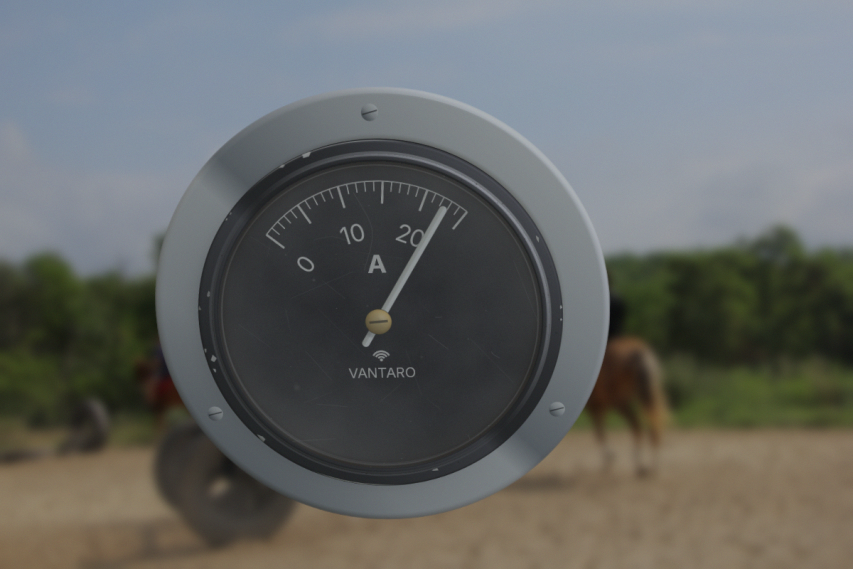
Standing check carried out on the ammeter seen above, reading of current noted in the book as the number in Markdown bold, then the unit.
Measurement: **22.5** A
